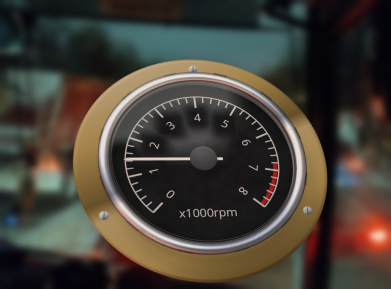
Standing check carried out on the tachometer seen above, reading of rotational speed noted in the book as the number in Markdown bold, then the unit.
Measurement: **1400** rpm
